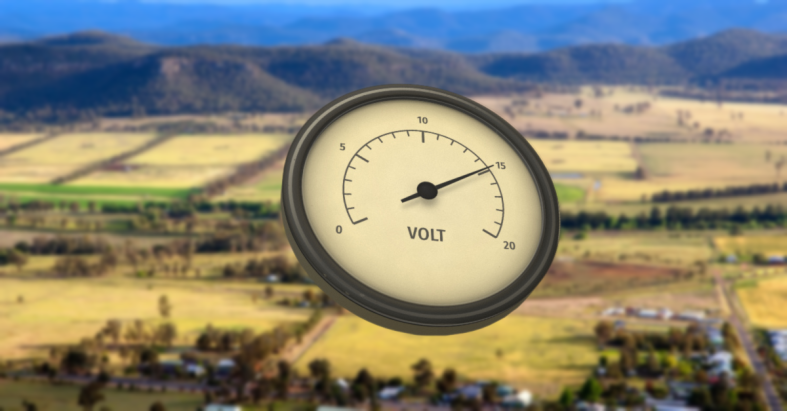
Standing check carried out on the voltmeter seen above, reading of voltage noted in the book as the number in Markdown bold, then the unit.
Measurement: **15** V
